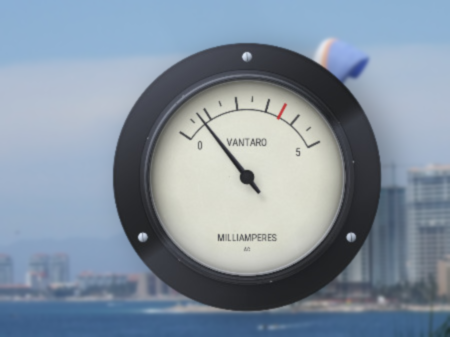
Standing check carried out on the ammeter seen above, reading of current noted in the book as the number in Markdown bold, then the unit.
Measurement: **0.75** mA
